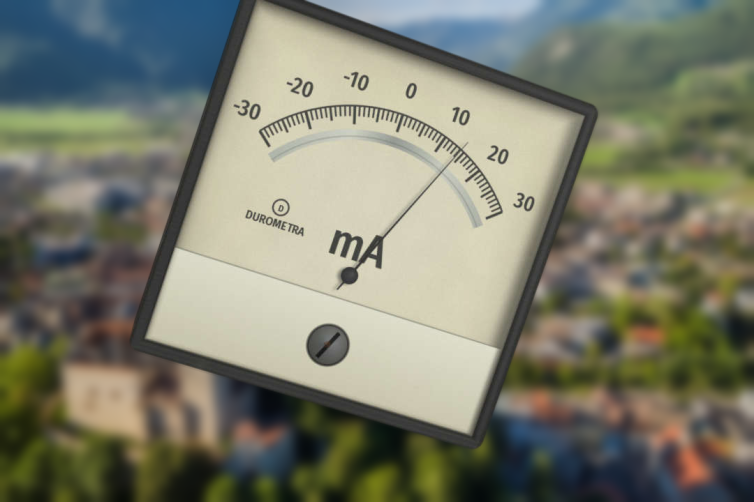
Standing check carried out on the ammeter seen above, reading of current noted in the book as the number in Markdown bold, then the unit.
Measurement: **14** mA
